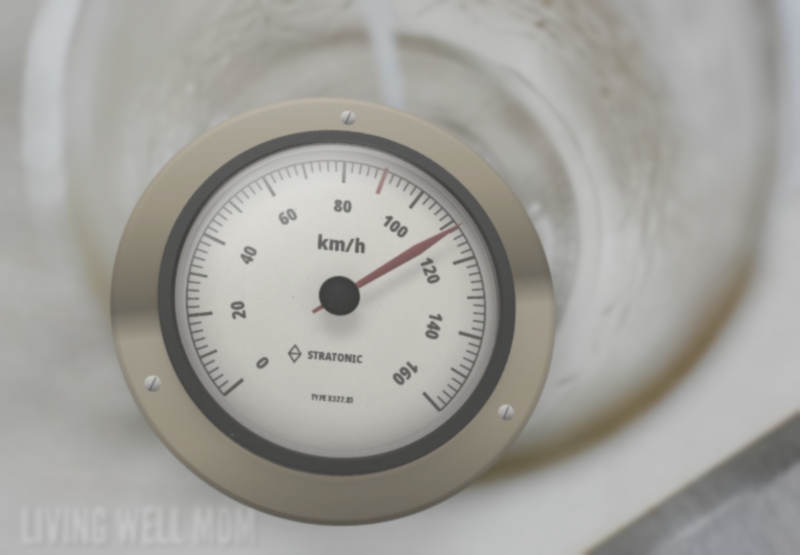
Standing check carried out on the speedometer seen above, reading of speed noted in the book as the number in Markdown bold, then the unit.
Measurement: **112** km/h
